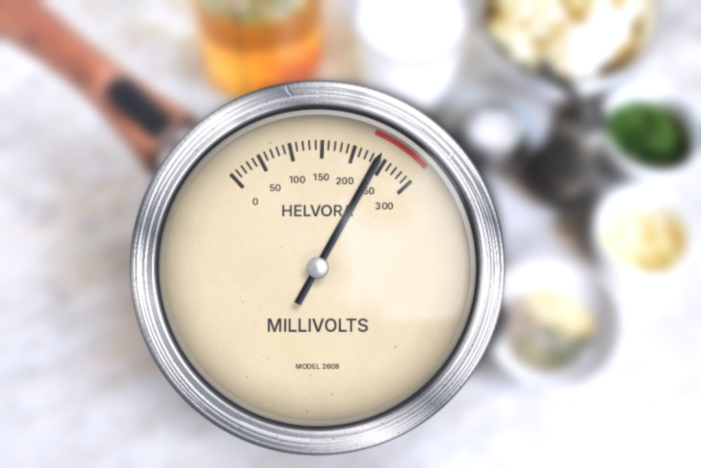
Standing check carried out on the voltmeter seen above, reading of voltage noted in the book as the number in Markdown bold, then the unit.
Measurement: **240** mV
